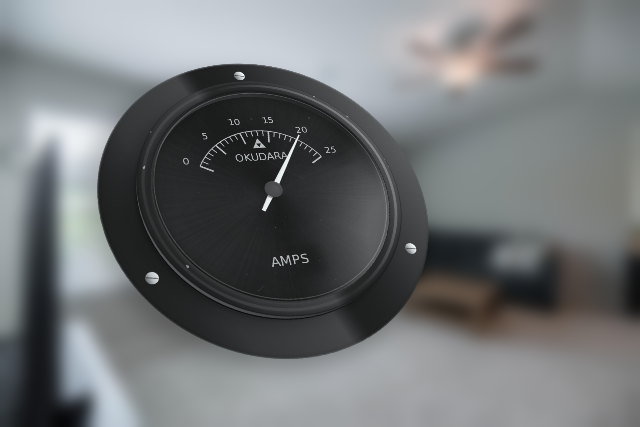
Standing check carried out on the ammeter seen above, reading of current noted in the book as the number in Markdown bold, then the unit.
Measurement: **20** A
